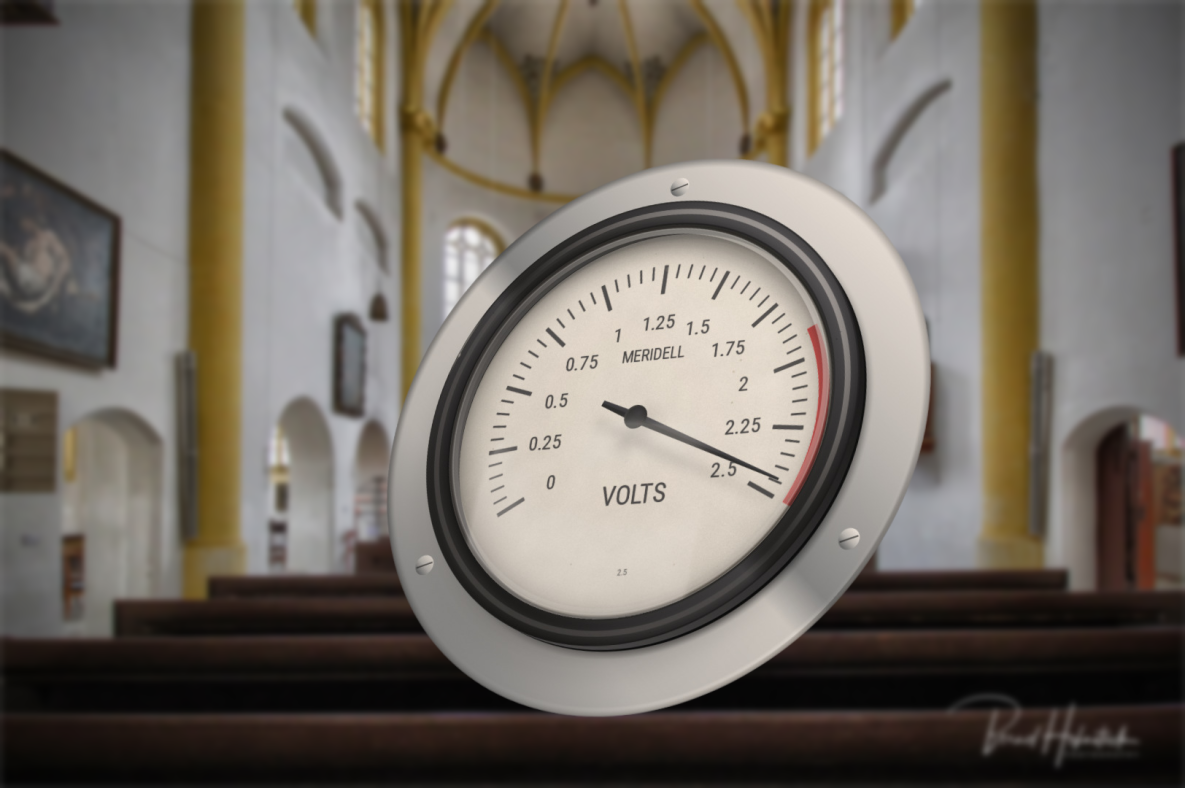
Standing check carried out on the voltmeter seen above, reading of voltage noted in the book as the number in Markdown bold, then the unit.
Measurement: **2.45** V
